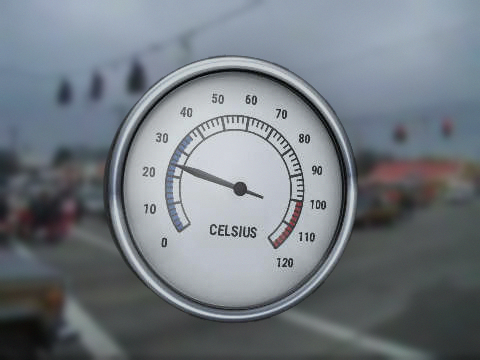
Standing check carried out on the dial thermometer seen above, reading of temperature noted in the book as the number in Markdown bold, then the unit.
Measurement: **24** °C
